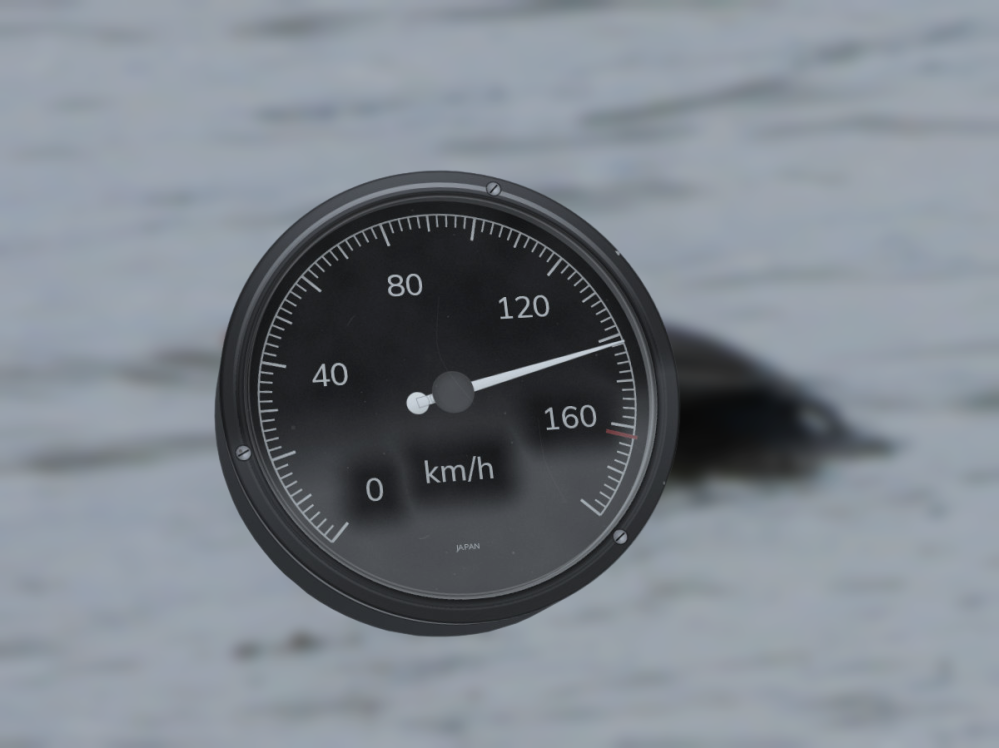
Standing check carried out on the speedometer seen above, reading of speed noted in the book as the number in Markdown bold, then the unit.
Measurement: **142** km/h
